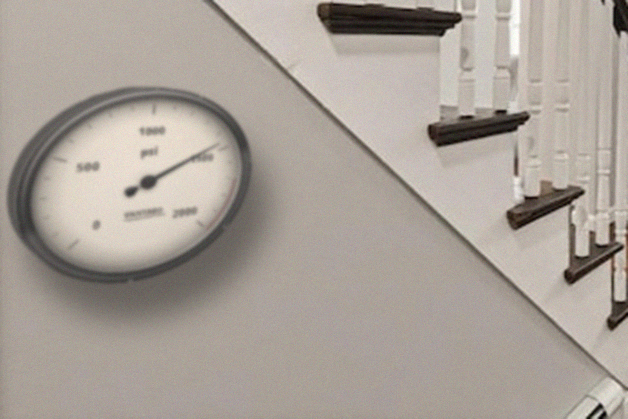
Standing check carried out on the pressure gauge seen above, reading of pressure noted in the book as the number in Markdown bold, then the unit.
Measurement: **1450** psi
